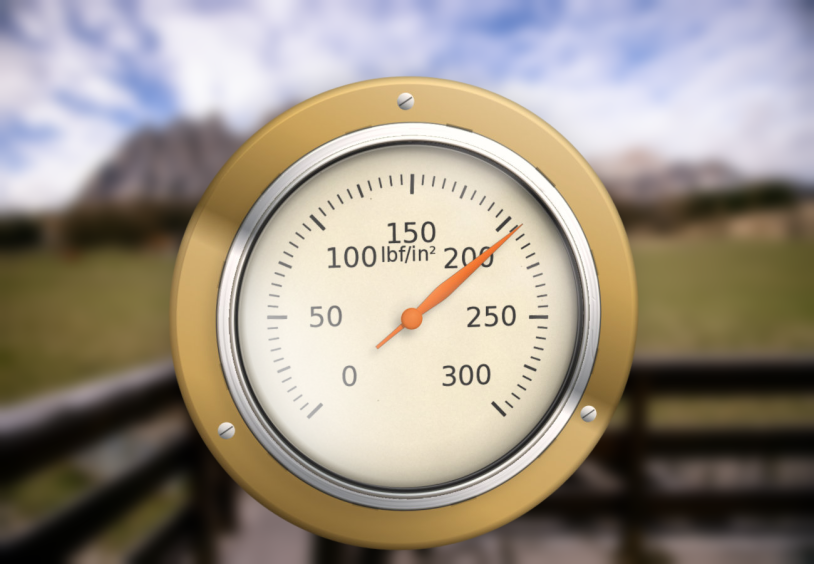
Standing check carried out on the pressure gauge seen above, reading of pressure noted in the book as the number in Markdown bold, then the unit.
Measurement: **205** psi
